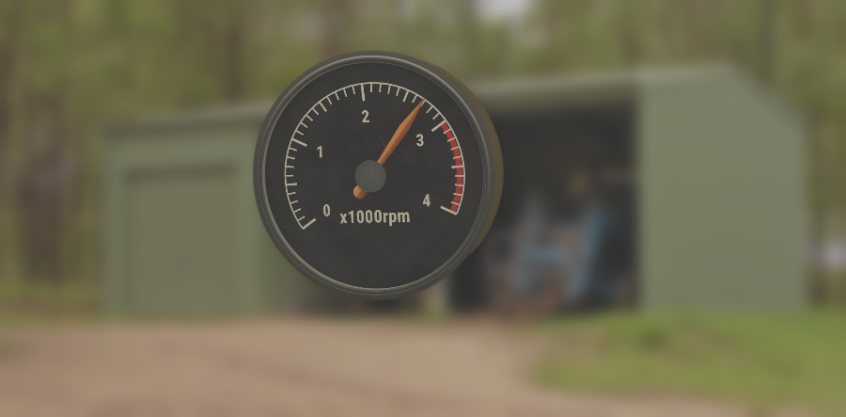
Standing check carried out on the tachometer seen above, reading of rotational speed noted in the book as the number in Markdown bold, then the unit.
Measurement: **2700** rpm
